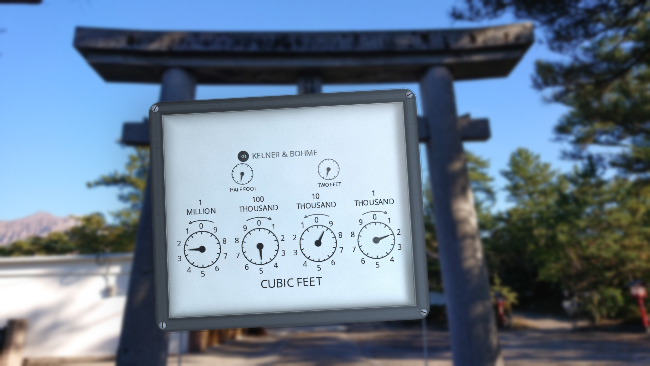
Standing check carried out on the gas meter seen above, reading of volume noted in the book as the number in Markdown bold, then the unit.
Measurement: **249200** ft³
